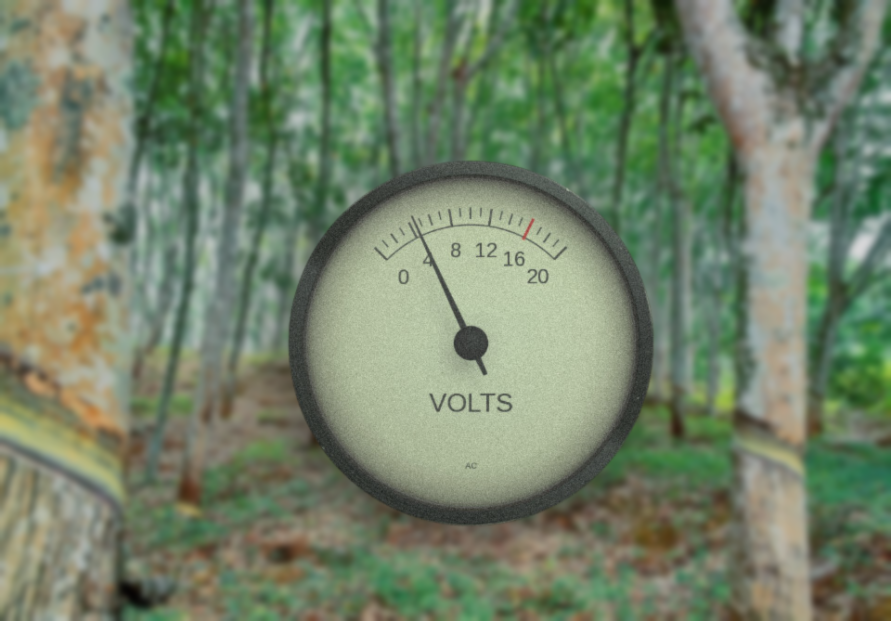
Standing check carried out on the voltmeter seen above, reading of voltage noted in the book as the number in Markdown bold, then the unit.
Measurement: **4.5** V
